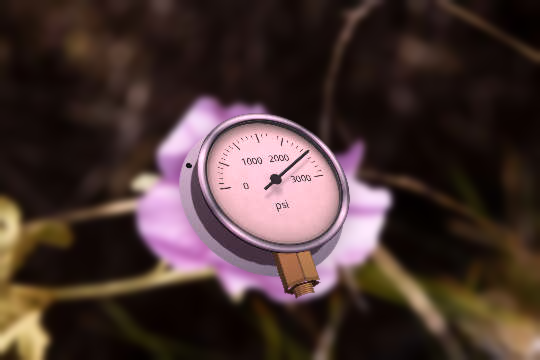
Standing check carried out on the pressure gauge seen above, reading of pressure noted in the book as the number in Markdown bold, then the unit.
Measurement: **2500** psi
